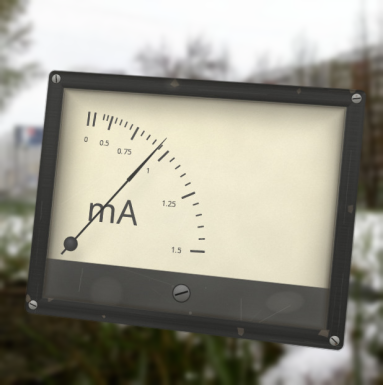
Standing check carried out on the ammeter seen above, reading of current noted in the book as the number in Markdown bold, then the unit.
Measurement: **0.95** mA
